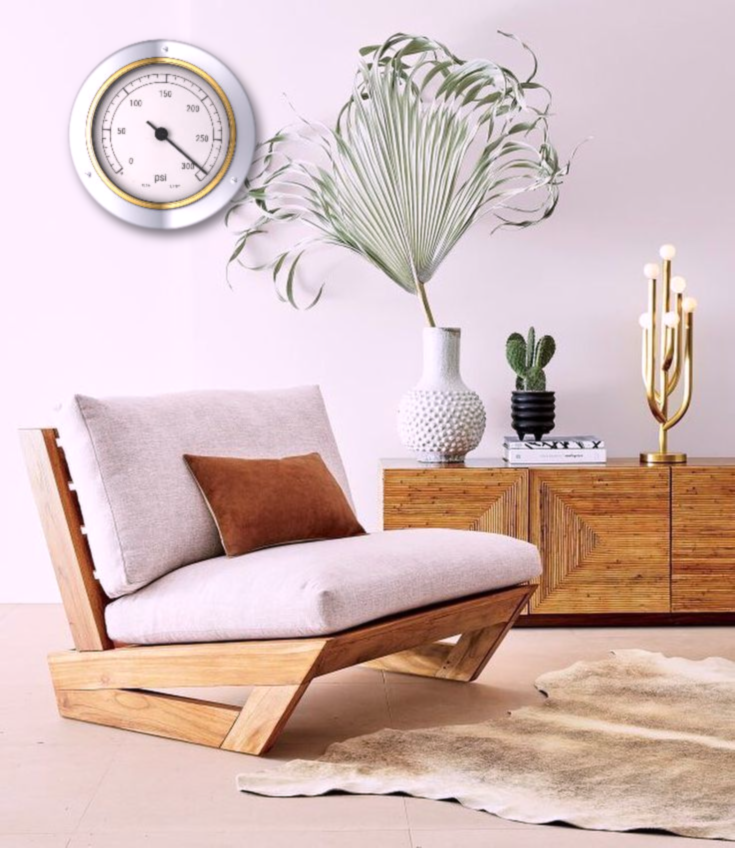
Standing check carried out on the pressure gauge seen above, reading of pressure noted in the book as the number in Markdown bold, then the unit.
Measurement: **290** psi
